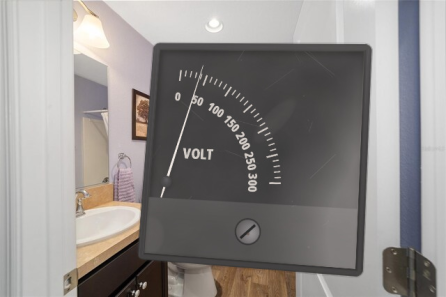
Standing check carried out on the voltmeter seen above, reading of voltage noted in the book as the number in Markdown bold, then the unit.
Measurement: **40** V
